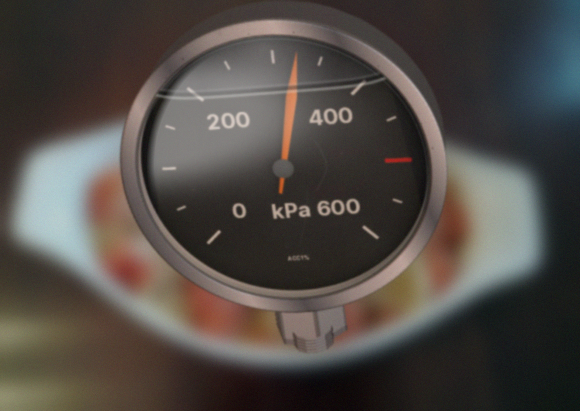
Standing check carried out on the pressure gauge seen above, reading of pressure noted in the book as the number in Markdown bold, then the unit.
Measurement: **325** kPa
